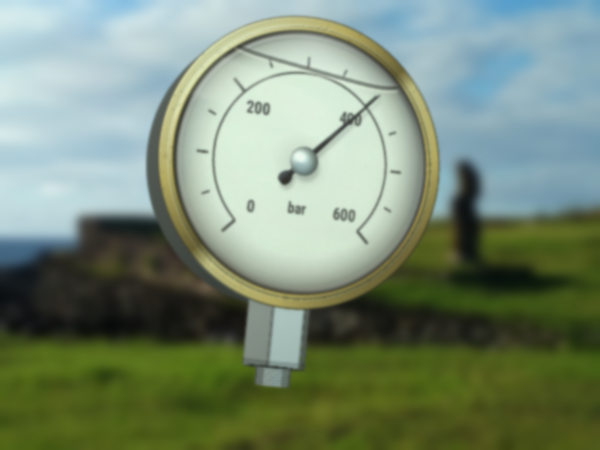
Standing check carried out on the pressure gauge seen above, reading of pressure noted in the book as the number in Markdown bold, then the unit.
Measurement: **400** bar
